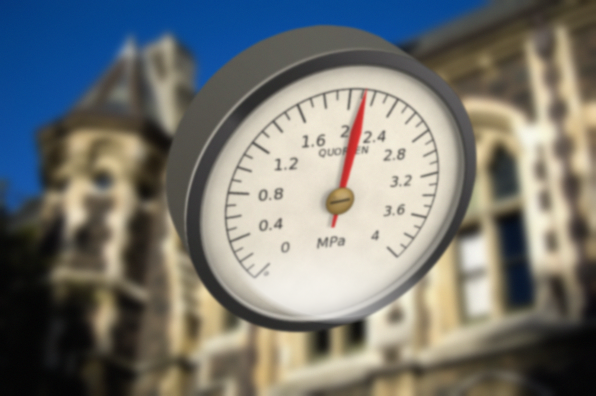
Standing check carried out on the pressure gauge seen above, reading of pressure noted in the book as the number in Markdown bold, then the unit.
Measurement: **2.1** MPa
